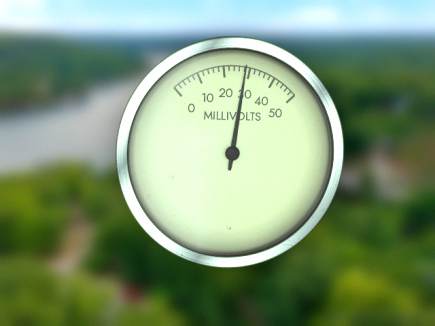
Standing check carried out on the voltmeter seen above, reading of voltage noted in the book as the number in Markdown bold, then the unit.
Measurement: **28** mV
